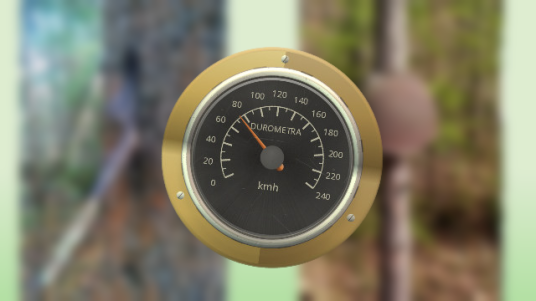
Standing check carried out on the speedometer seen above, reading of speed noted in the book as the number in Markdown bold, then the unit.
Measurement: **75** km/h
